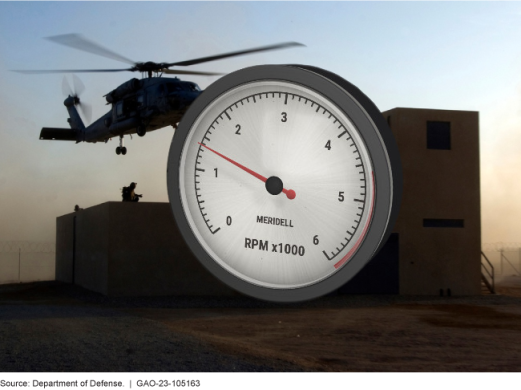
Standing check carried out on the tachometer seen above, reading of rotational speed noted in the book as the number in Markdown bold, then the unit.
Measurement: **1400** rpm
